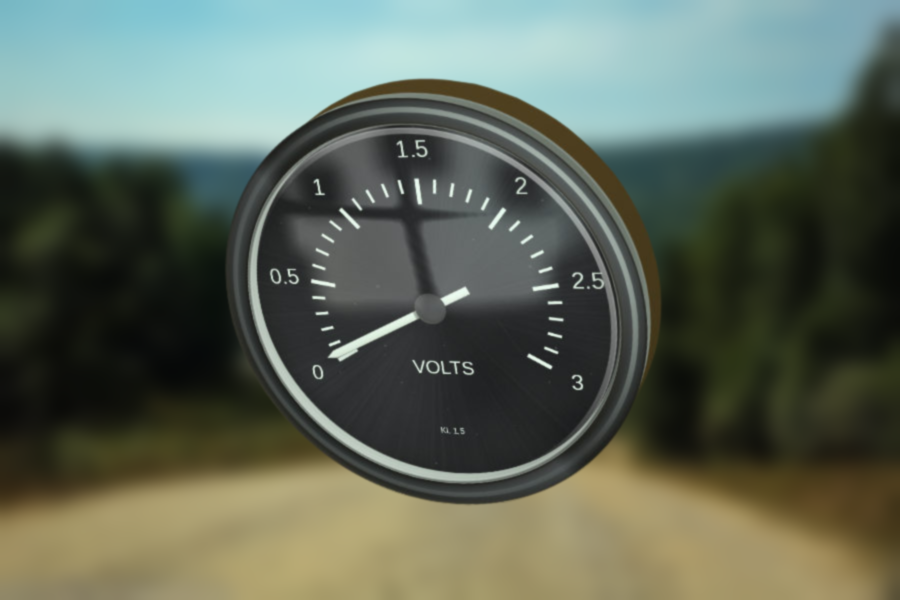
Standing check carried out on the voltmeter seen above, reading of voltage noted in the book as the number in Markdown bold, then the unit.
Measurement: **0.05** V
